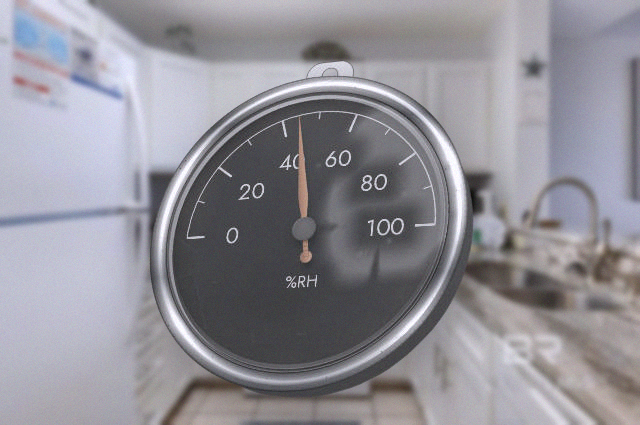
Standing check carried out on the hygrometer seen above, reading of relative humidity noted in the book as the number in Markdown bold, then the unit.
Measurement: **45** %
